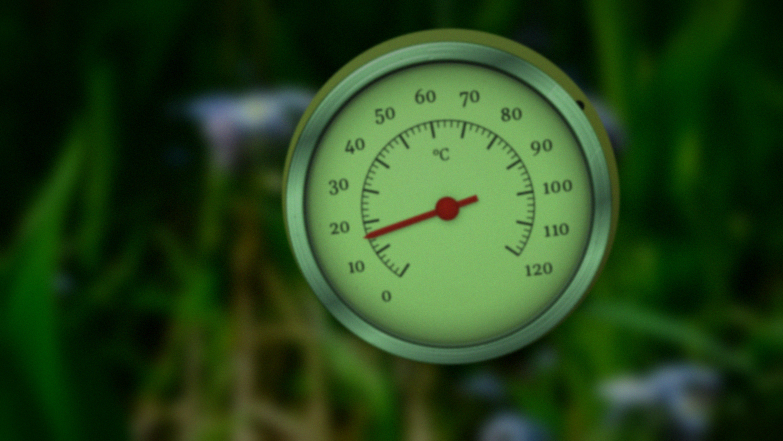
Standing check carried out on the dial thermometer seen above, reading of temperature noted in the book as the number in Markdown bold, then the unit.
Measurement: **16** °C
